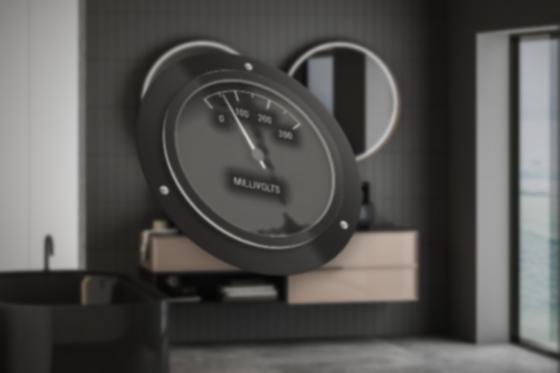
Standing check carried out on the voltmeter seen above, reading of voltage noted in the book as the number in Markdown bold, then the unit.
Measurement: **50** mV
